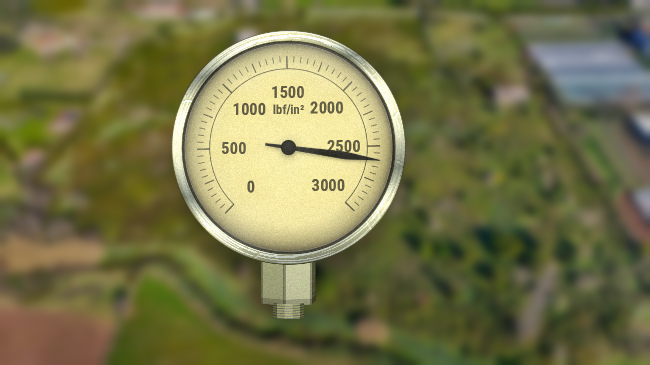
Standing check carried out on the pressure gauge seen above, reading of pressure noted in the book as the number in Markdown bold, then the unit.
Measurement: **2600** psi
